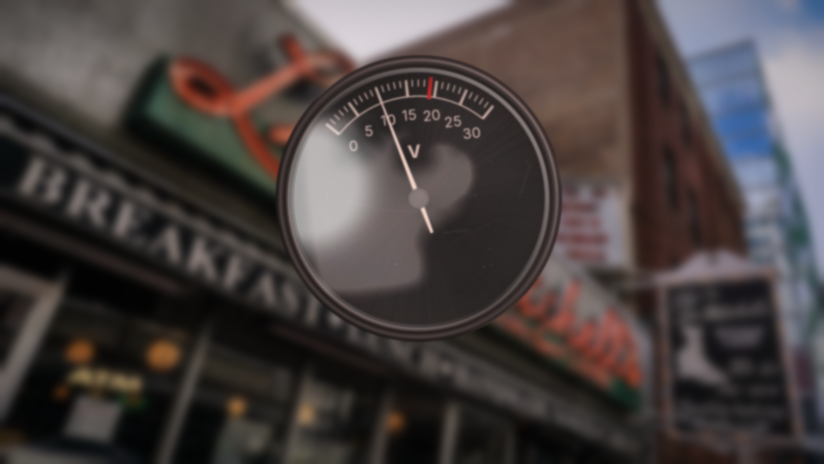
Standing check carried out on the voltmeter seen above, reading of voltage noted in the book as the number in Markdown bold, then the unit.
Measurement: **10** V
